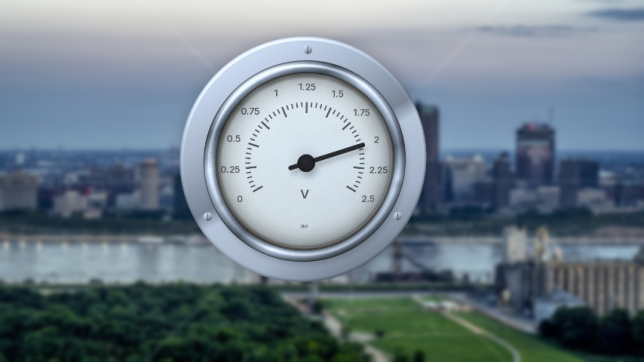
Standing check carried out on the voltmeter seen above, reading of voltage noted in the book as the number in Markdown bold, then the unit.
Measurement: **2** V
